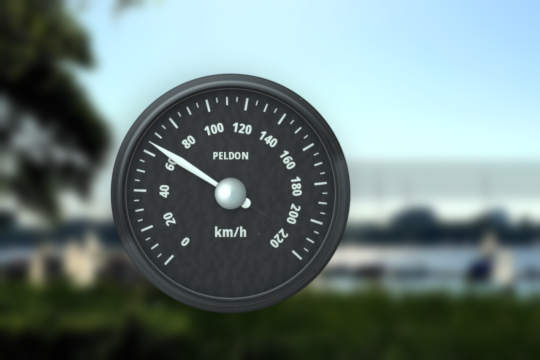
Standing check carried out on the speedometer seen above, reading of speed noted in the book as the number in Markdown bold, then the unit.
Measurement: **65** km/h
